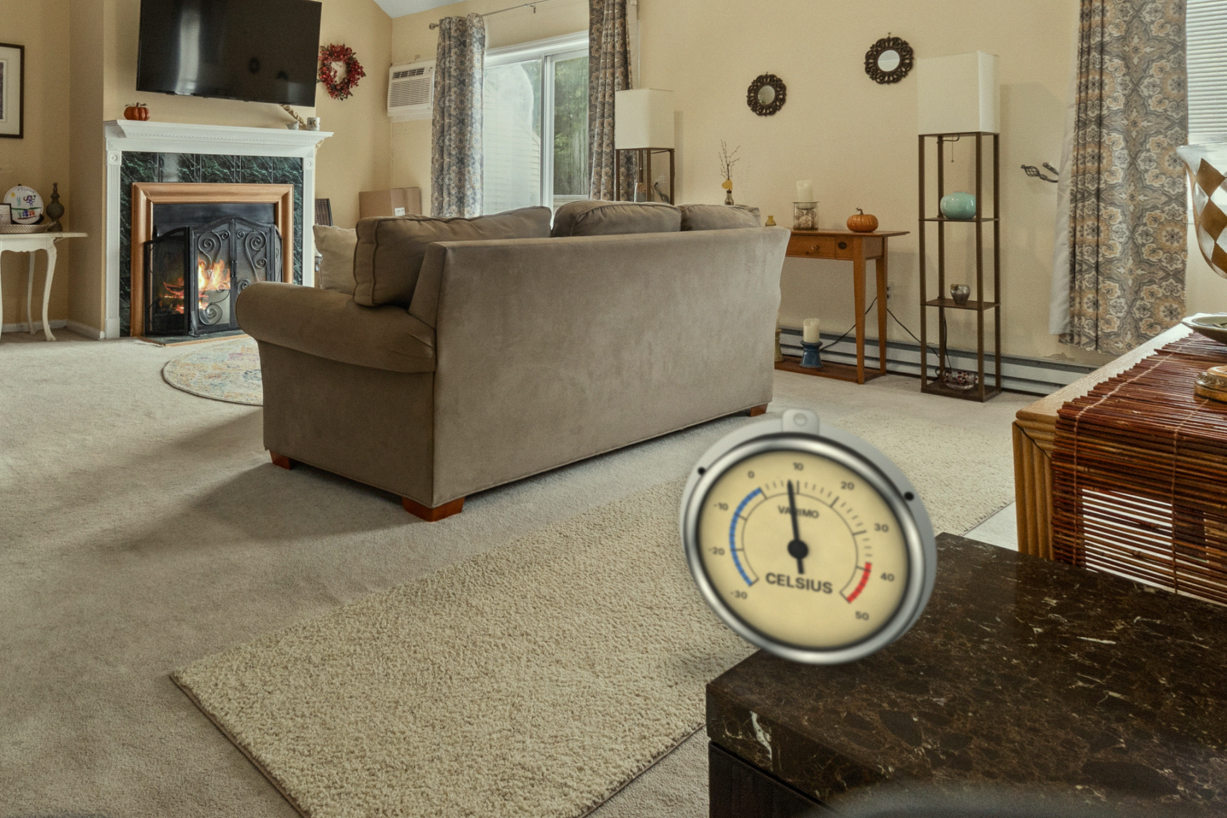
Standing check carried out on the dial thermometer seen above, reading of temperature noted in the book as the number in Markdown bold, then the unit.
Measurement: **8** °C
